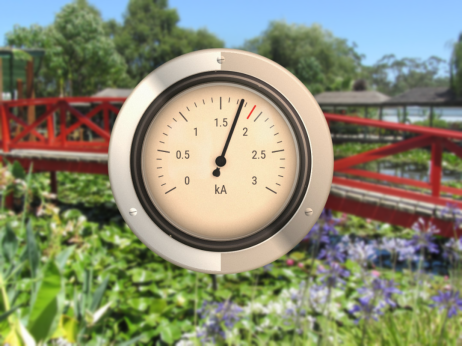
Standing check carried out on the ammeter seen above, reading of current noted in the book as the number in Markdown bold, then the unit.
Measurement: **1.75** kA
